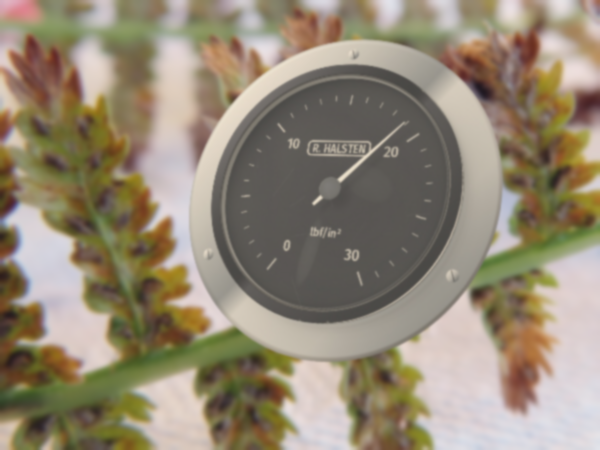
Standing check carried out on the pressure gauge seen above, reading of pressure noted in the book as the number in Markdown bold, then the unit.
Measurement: **19** psi
